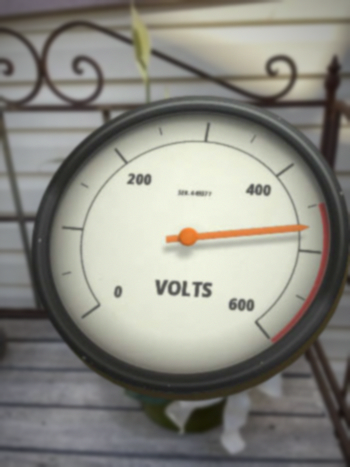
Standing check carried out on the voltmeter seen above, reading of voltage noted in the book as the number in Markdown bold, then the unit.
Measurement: **475** V
